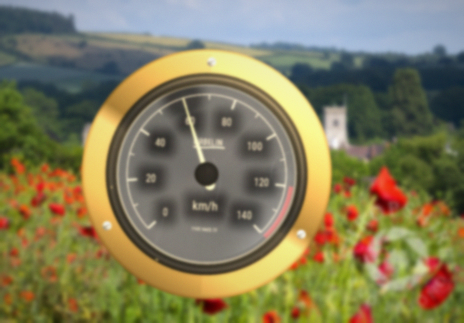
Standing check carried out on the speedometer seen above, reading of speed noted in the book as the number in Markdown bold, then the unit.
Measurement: **60** km/h
